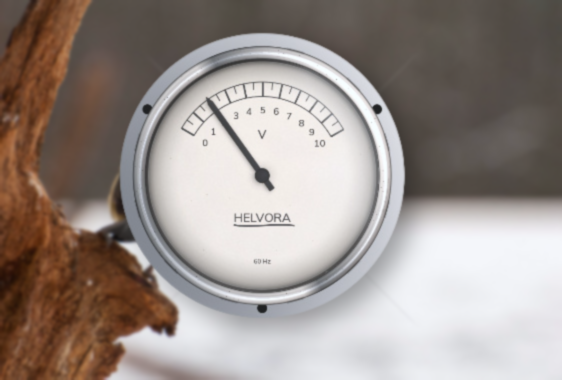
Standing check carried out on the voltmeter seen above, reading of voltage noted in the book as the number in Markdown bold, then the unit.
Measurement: **2** V
